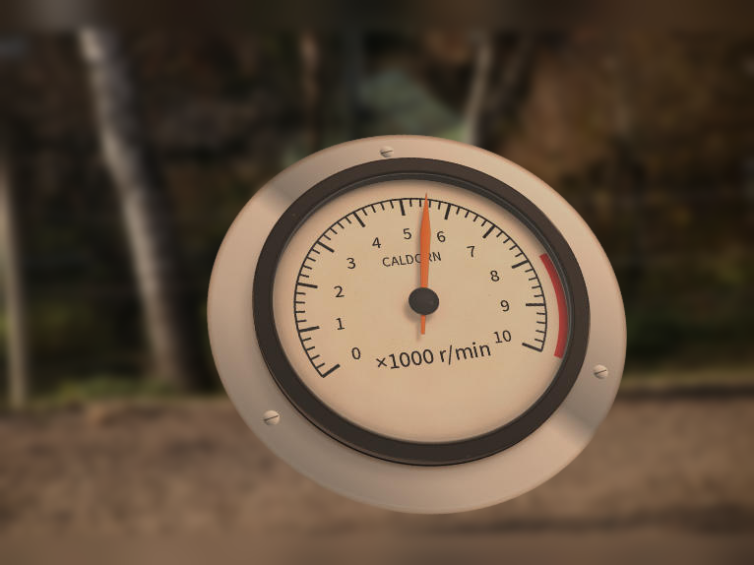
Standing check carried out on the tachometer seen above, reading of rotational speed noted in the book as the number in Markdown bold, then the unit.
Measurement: **5500** rpm
